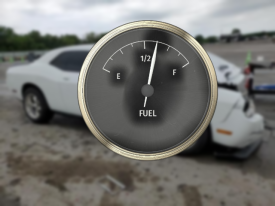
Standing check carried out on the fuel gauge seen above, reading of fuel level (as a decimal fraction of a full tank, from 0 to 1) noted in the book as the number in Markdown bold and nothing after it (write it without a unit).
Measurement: **0.625**
